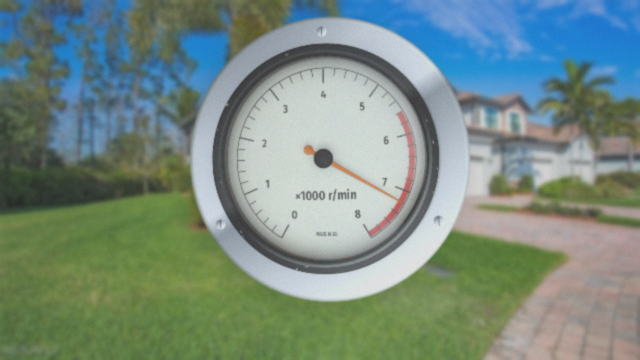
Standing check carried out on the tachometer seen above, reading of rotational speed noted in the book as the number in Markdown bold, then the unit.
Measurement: **7200** rpm
